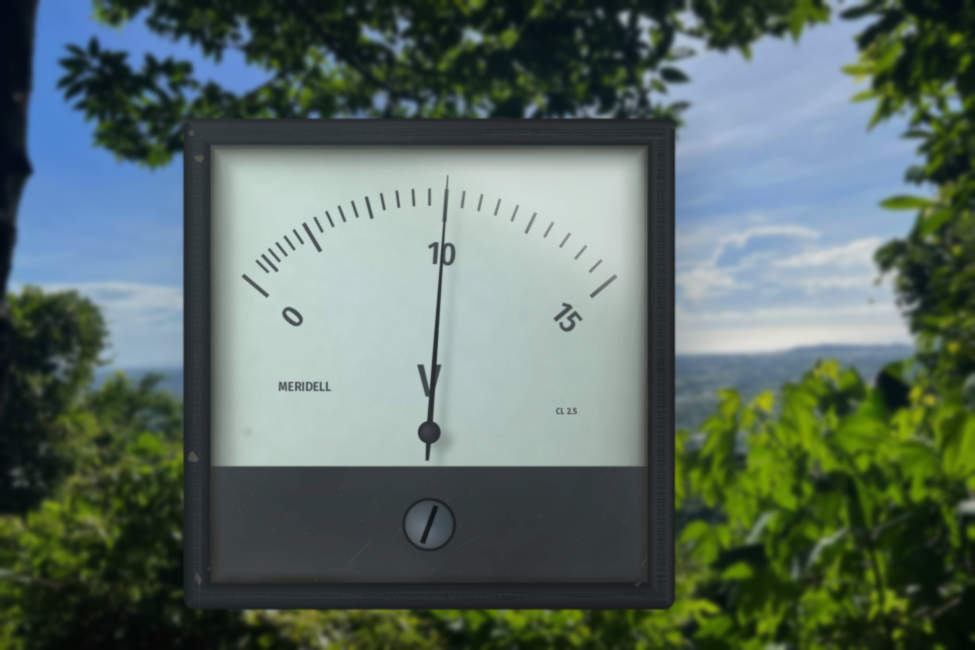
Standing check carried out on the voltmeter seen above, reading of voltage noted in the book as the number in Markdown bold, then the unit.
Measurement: **10** V
